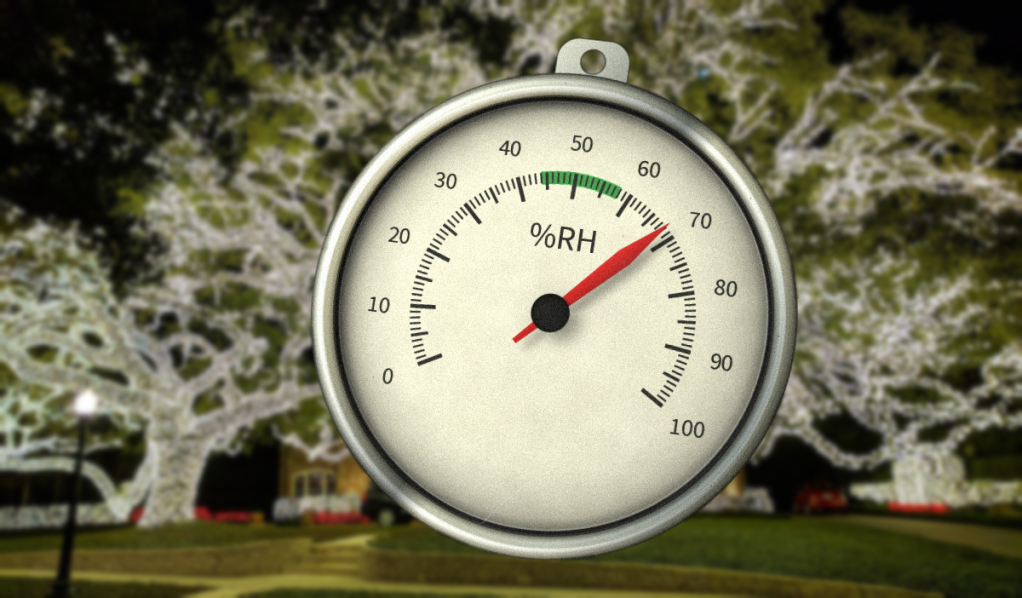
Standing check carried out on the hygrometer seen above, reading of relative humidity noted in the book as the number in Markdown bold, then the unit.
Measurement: **68** %
